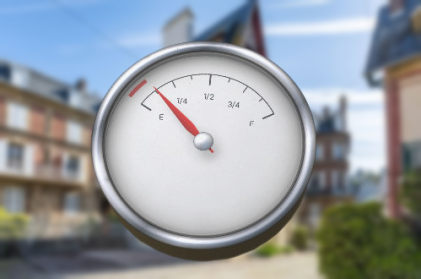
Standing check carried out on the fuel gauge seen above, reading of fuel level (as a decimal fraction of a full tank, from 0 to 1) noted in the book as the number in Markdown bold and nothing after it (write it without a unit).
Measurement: **0.125**
